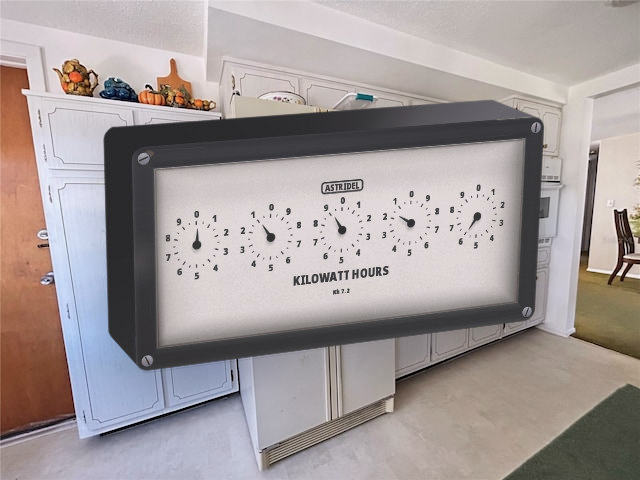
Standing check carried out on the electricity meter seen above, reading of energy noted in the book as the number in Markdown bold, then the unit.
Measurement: **916** kWh
